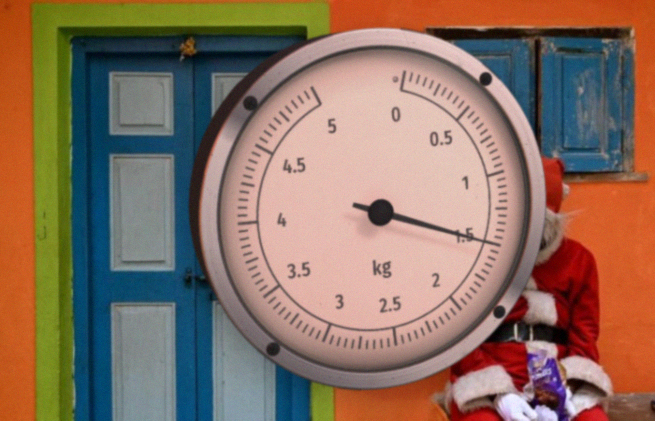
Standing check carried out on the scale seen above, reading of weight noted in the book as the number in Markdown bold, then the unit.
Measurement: **1.5** kg
